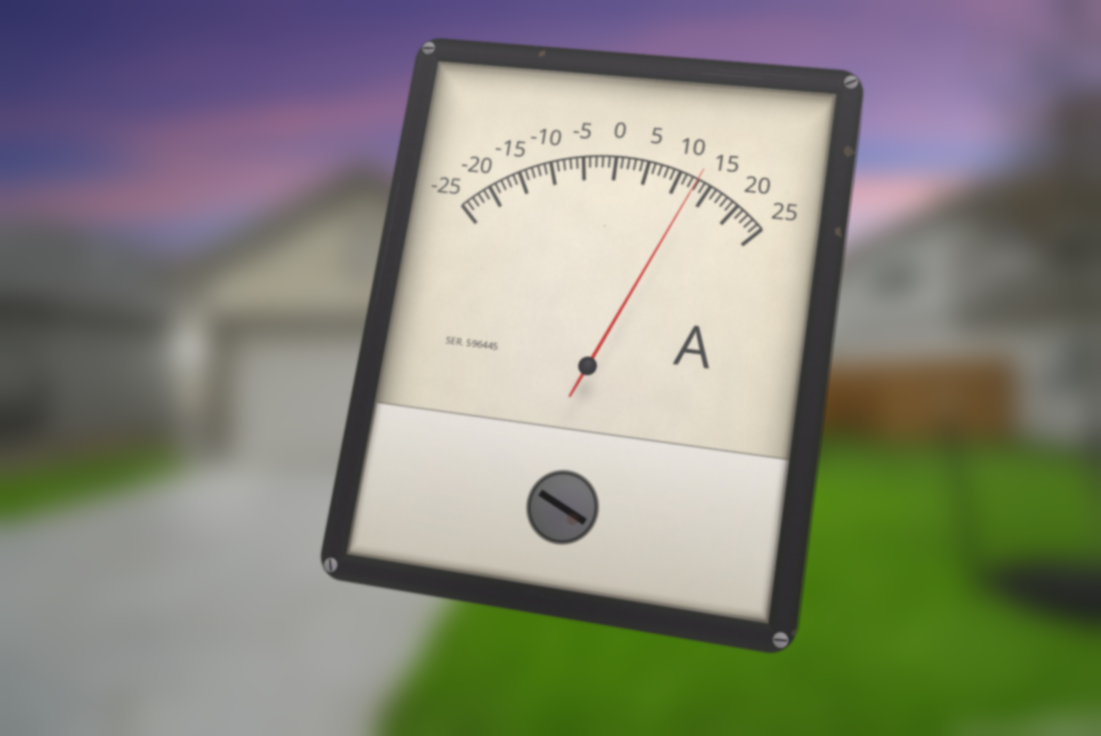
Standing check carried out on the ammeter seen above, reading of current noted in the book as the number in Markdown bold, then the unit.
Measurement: **13** A
